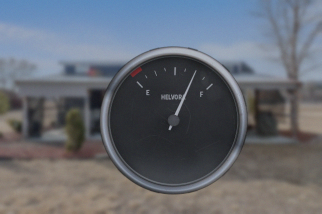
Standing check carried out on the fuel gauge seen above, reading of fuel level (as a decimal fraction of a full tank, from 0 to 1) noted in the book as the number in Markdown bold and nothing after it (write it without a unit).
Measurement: **0.75**
